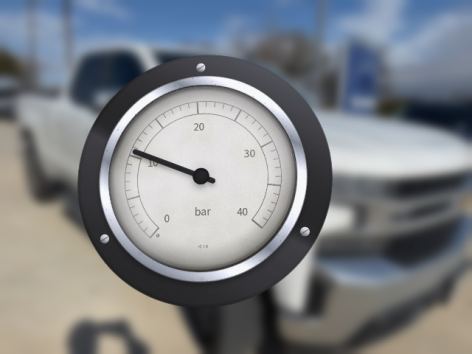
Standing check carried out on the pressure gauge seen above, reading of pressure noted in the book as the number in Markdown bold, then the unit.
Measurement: **10.5** bar
